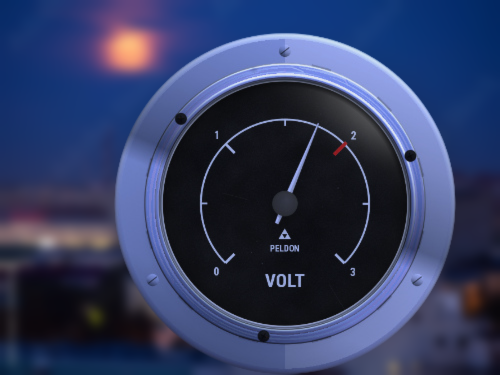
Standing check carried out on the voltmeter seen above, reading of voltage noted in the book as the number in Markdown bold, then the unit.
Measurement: **1.75** V
